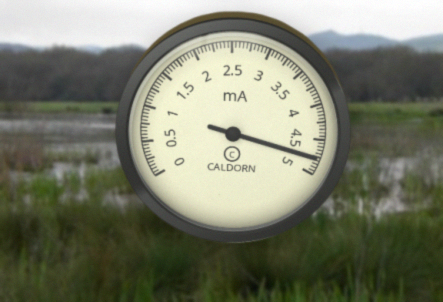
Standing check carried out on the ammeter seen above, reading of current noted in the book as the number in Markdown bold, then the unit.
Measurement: **4.75** mA
